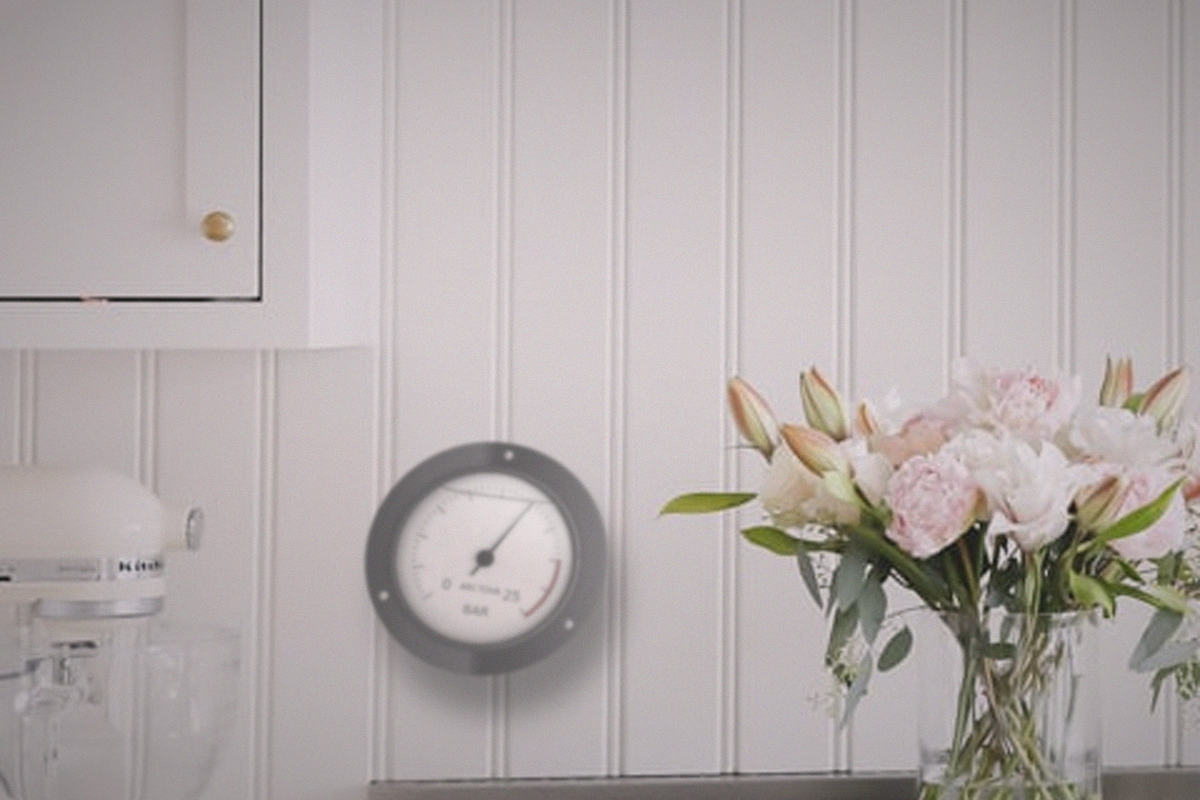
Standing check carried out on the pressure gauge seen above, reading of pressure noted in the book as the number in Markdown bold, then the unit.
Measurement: **15** bar
